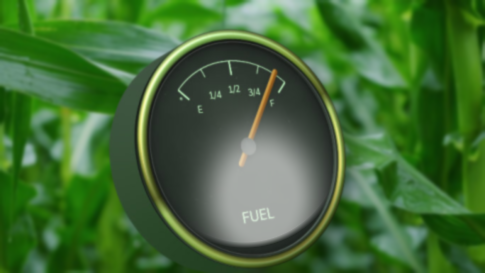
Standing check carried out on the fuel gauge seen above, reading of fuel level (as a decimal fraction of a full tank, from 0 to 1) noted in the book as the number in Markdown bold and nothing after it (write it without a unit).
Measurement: **0.875**
